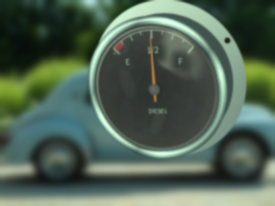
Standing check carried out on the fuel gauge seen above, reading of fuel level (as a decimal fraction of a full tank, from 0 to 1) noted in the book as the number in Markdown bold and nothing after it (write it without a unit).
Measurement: **0.5**
